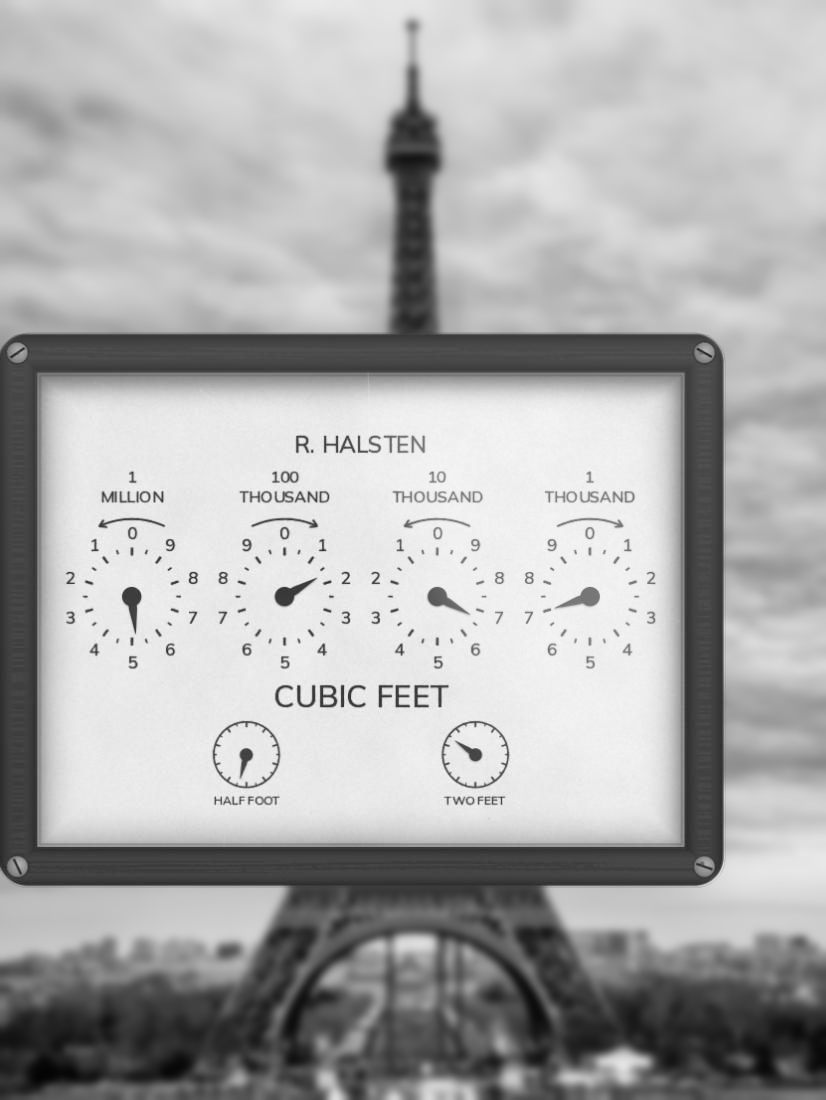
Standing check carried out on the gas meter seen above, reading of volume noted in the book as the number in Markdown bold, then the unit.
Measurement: **516700** ft³
